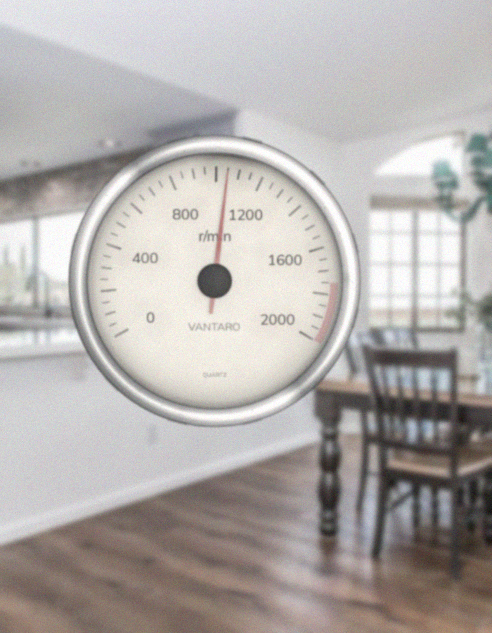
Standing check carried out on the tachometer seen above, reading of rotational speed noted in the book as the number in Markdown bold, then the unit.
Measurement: **1050** rpm
